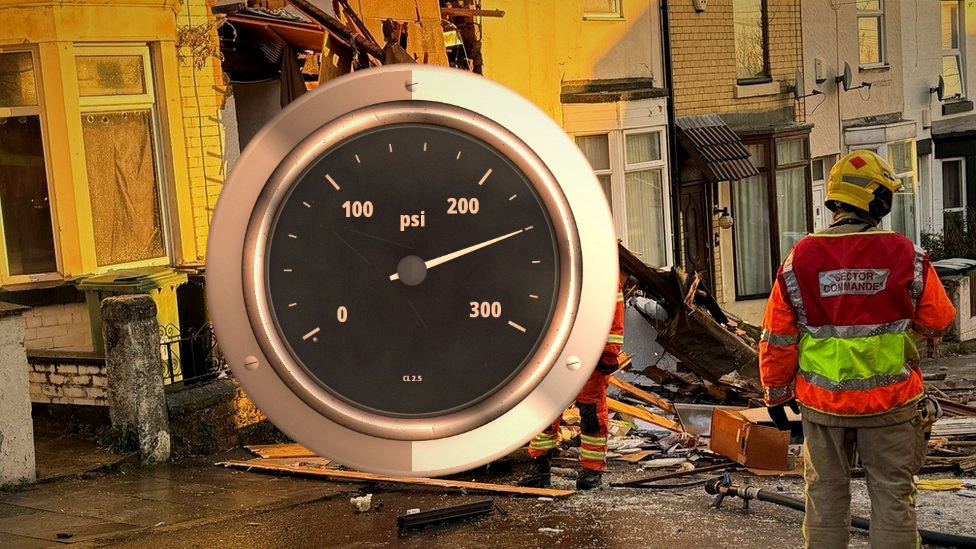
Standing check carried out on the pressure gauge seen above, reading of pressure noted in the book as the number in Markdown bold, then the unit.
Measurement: **240** psi
